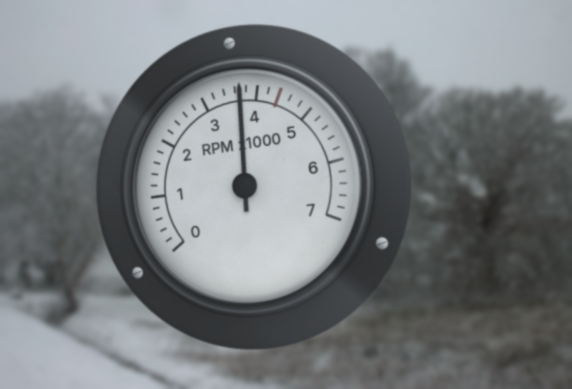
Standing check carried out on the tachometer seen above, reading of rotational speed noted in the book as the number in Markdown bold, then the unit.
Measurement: **3700** rpm
